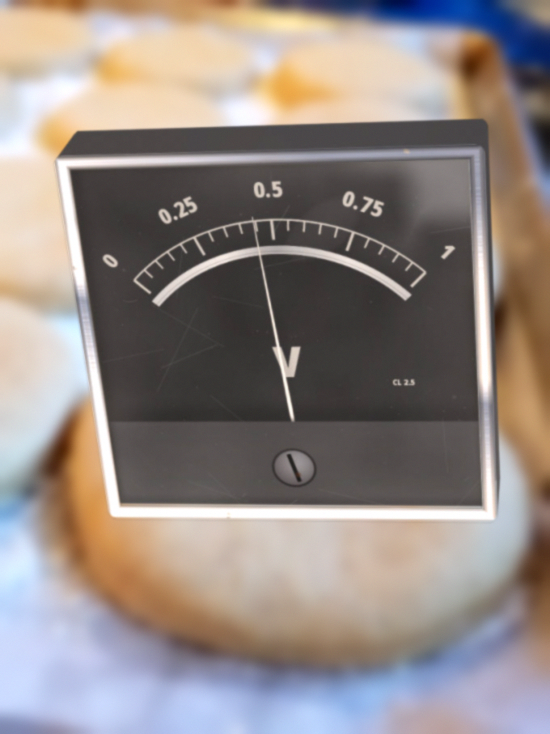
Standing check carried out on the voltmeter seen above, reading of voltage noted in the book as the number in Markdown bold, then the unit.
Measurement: **0.45** V
